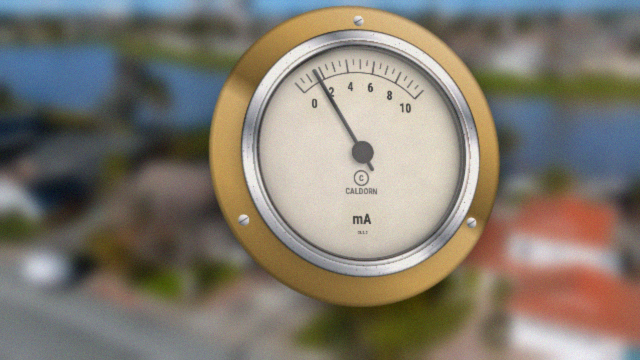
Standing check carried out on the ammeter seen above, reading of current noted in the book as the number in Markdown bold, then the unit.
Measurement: **1.5** mA
